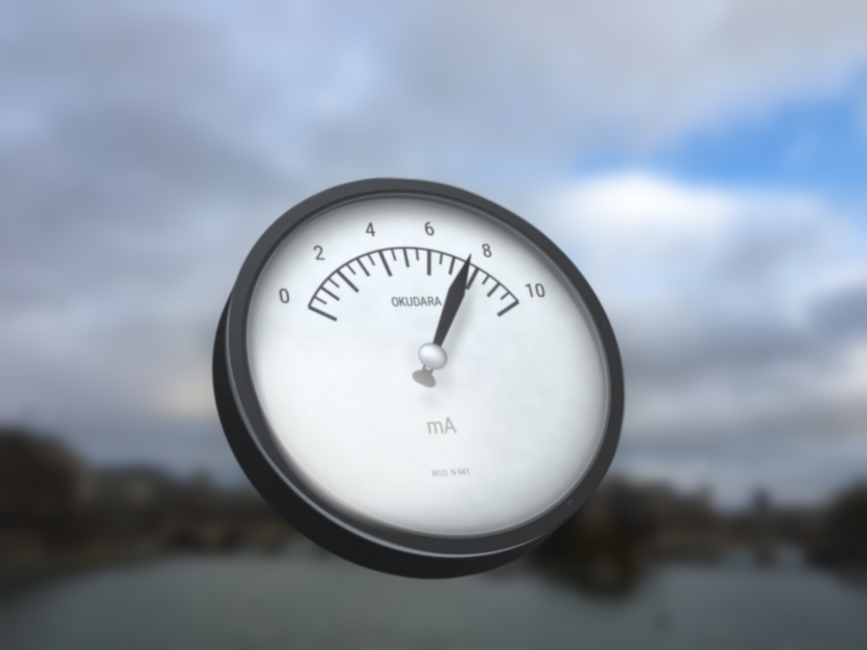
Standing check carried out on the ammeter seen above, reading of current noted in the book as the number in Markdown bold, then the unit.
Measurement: **7.5** mA
